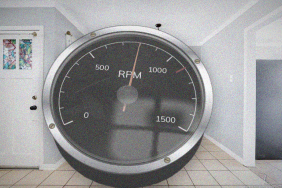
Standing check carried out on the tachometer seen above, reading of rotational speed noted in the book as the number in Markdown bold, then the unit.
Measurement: **800** rpm
